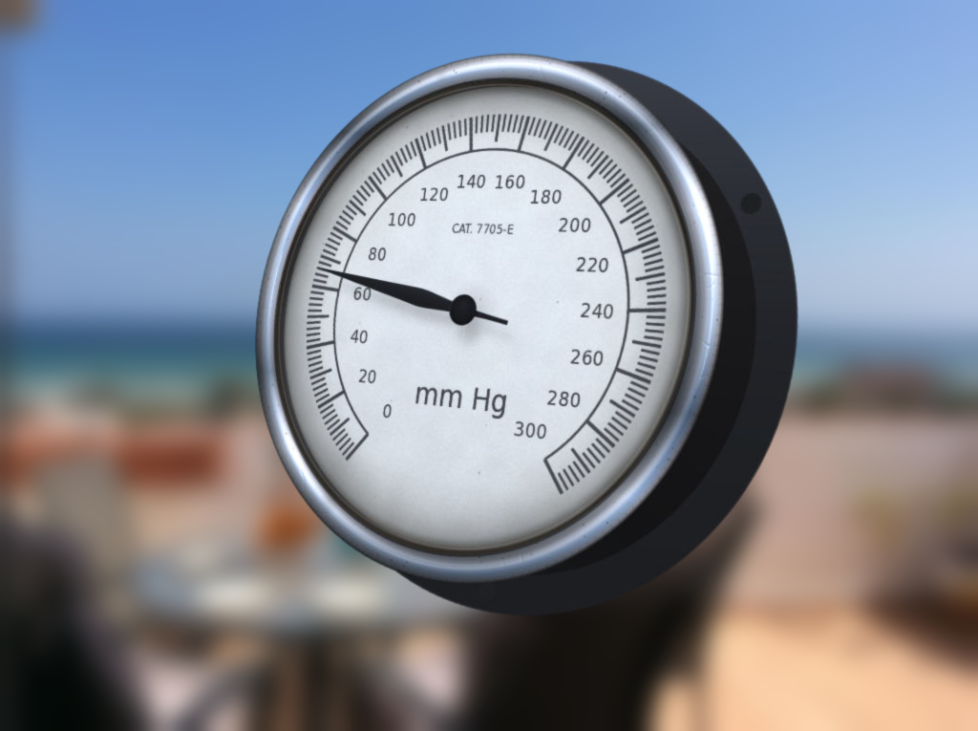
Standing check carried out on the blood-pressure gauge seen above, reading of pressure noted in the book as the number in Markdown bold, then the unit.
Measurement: **66** mmHg
